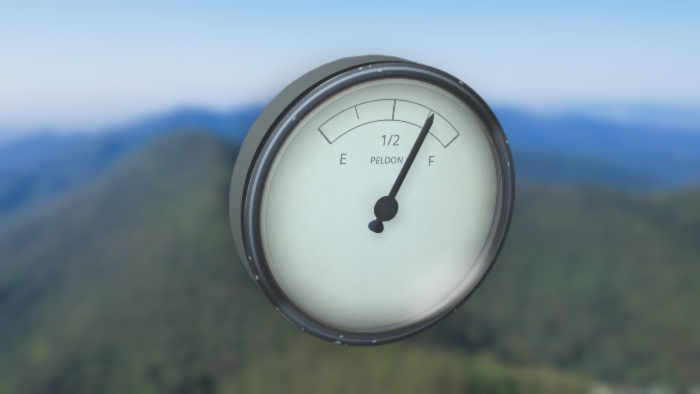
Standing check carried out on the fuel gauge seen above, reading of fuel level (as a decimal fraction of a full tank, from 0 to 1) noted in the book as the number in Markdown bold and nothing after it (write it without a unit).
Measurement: **0.75**
